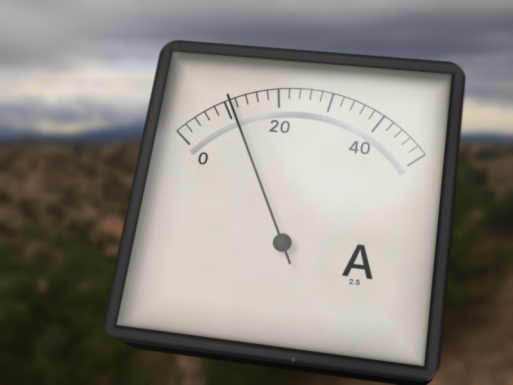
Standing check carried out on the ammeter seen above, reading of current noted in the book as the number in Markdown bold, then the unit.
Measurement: **11** A
